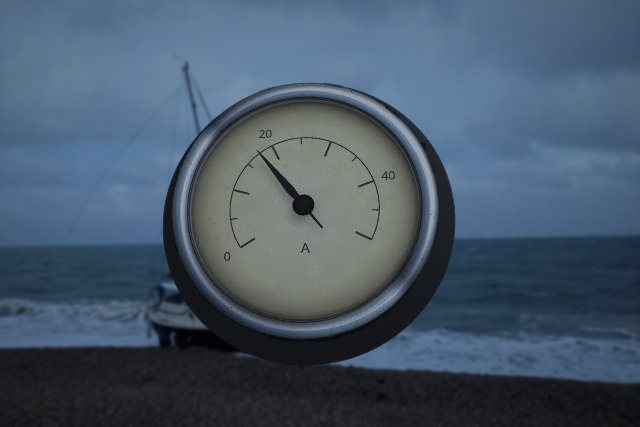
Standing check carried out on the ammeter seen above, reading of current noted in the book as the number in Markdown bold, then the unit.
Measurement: **17.5** A
